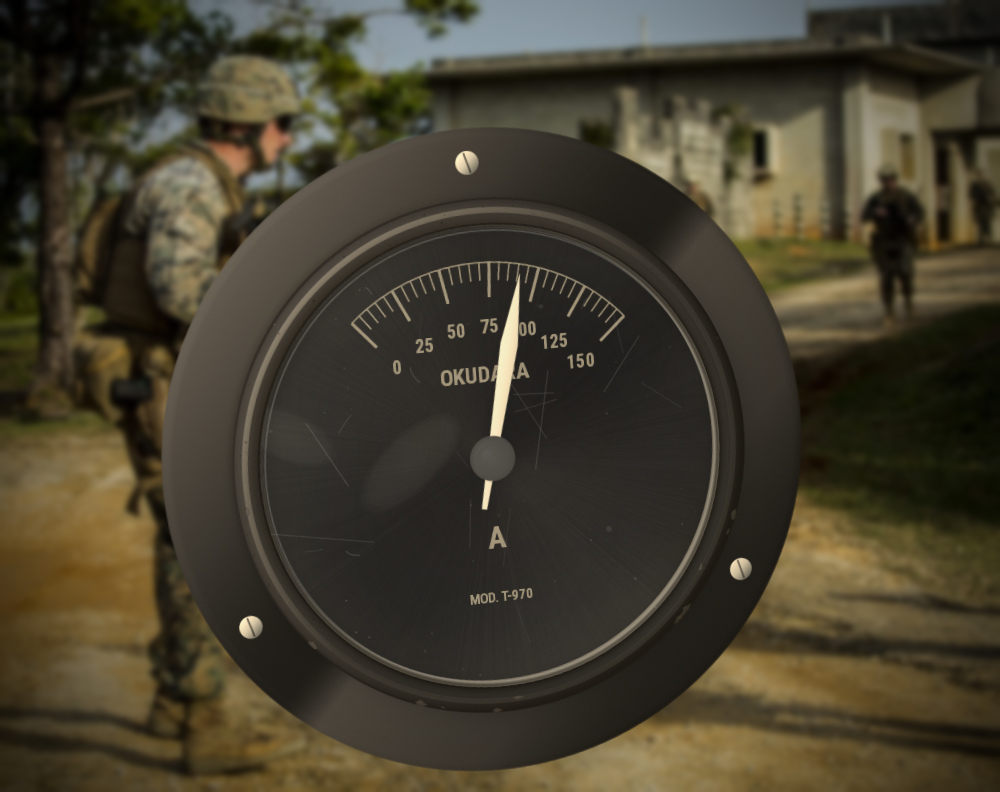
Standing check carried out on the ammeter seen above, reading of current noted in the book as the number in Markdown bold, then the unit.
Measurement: **90** A
